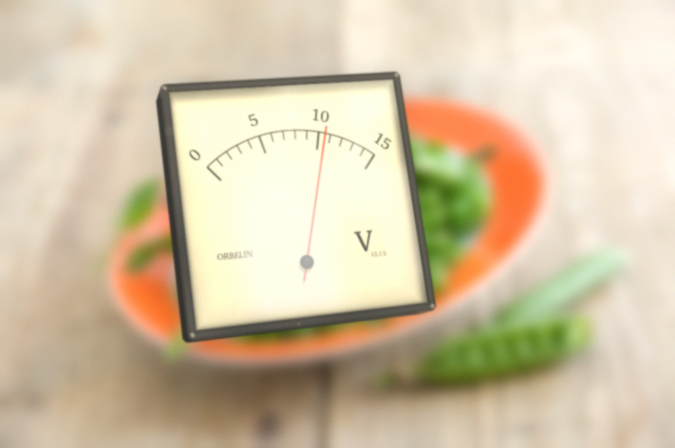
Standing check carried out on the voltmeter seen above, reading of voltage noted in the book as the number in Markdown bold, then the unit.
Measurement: **10.5** V
